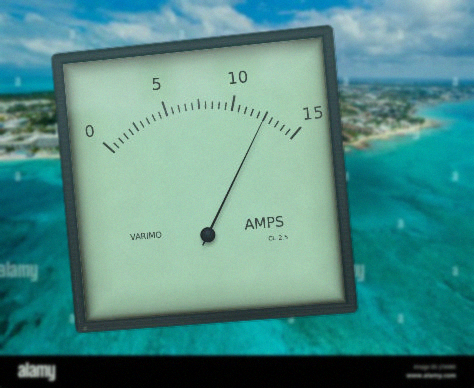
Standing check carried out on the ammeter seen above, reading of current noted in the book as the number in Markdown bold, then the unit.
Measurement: **12.5** A
